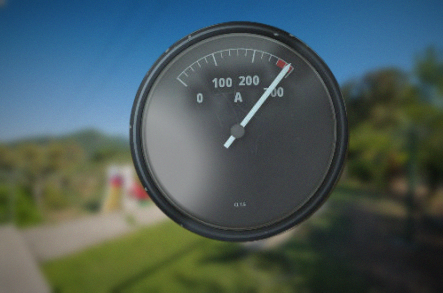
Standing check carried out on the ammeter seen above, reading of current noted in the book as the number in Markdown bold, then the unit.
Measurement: **290** A
